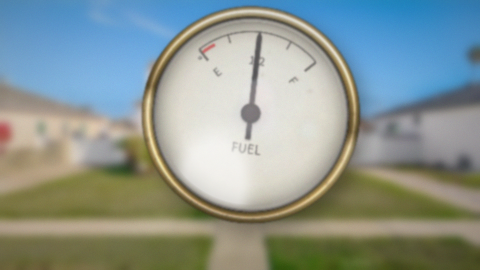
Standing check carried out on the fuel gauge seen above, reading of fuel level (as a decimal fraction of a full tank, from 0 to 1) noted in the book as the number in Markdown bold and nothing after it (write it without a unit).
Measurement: **0.5**
